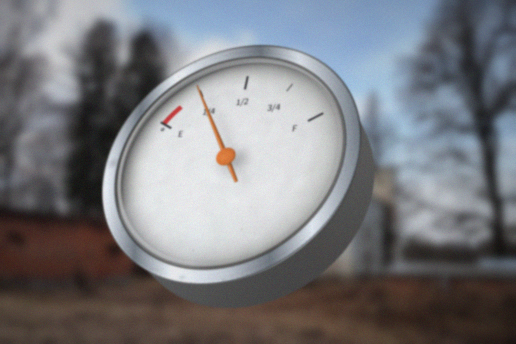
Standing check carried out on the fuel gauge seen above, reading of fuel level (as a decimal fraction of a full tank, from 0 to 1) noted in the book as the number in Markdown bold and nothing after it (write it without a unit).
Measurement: **0.25**
